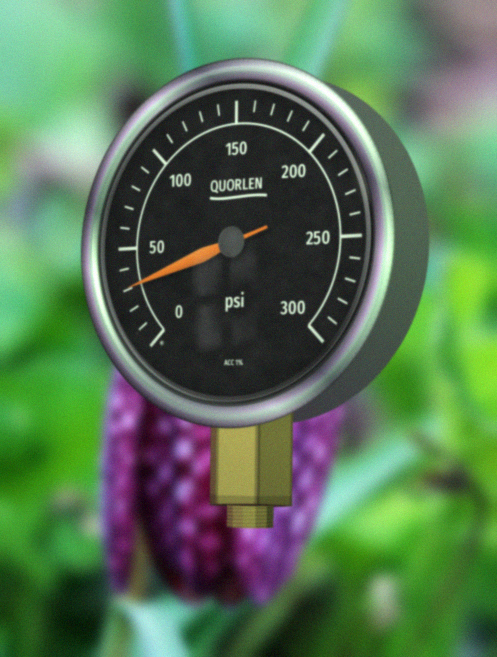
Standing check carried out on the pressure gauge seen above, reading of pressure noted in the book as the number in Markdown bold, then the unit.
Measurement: **30** psi
